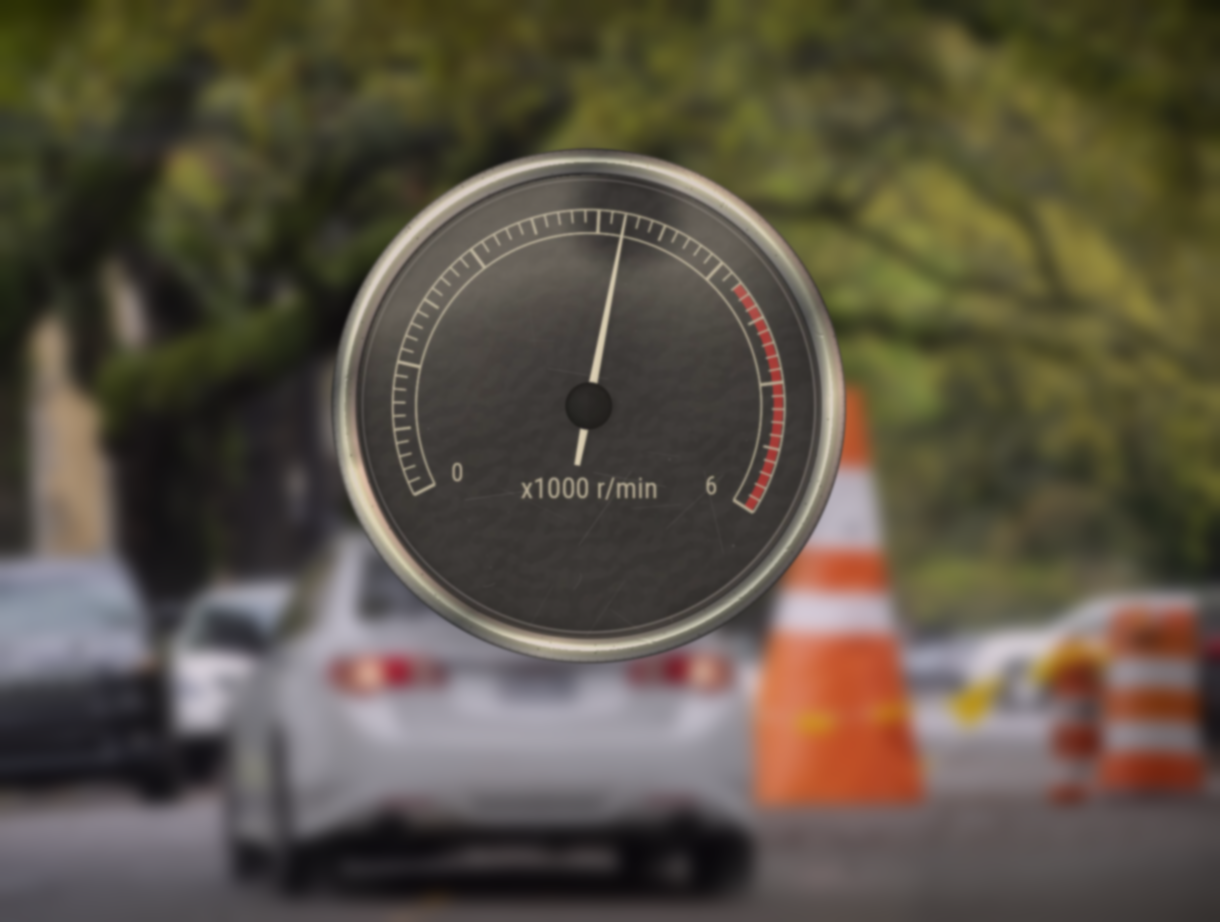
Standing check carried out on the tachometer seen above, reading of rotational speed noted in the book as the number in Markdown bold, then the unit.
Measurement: **3200** rpm
